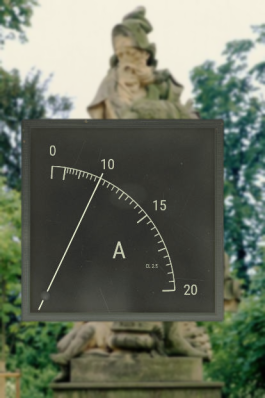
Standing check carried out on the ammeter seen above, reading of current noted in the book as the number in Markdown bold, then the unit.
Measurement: **10** A
